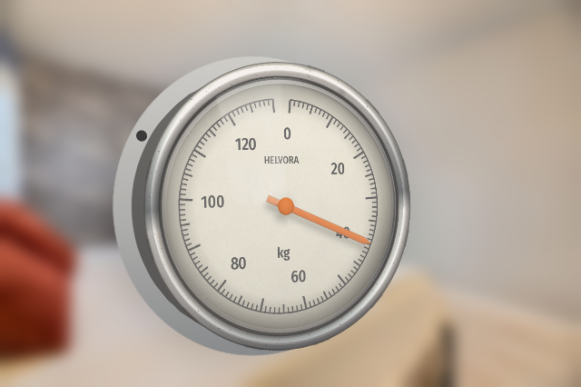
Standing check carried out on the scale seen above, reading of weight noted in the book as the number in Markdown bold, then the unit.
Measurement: **40** kg
